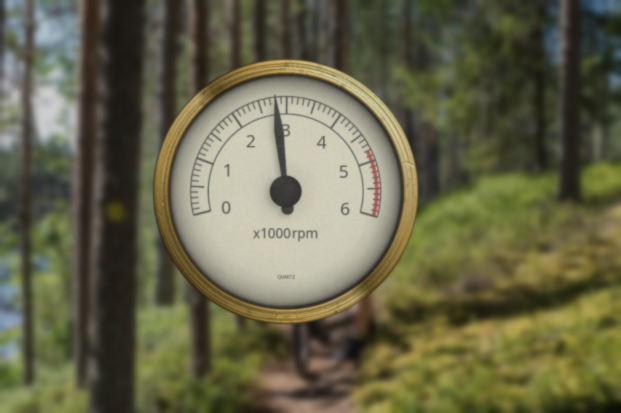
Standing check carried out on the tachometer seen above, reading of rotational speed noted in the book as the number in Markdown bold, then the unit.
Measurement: **2800** rpm
